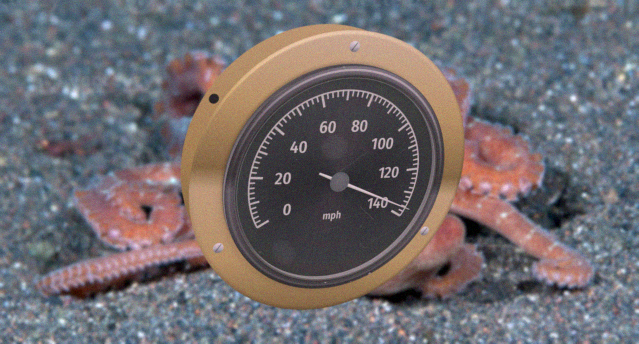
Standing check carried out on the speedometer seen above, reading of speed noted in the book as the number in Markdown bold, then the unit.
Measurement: **136** mph
